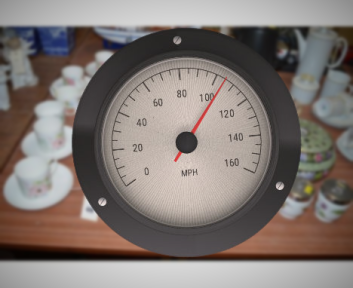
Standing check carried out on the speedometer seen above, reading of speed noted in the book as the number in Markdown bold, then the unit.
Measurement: **105** mph
